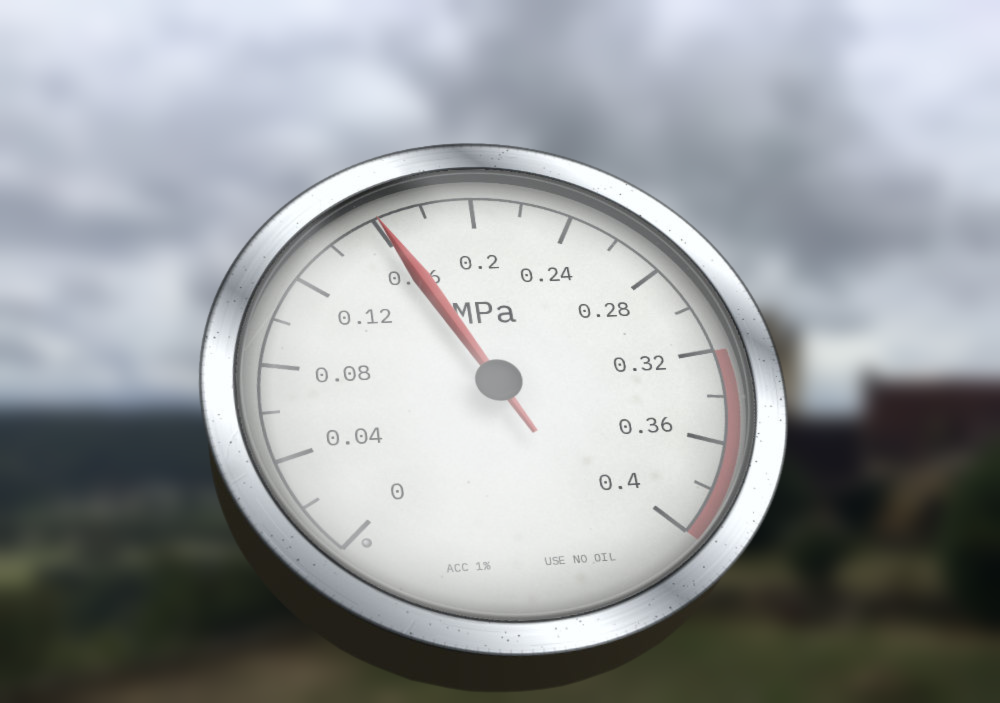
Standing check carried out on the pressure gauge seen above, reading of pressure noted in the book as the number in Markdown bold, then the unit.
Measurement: **0.16** MPa
